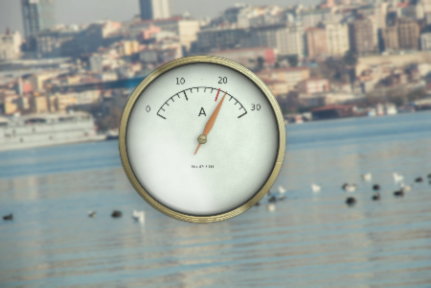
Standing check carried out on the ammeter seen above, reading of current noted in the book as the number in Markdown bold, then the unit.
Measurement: **22** A
